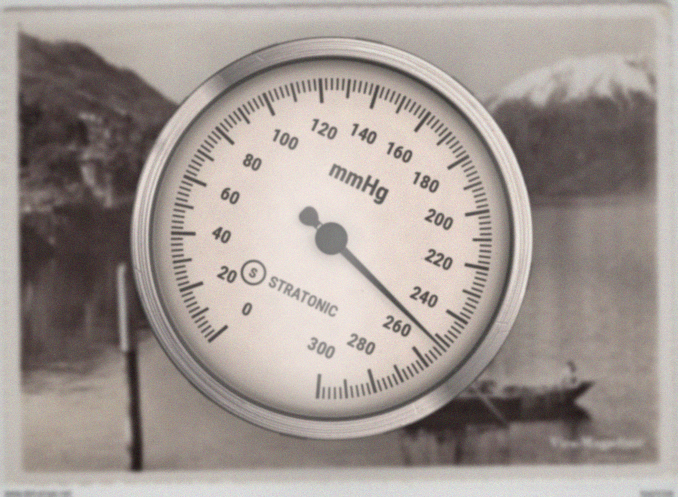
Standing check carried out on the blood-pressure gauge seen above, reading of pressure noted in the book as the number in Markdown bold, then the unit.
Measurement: **252** mmHg
